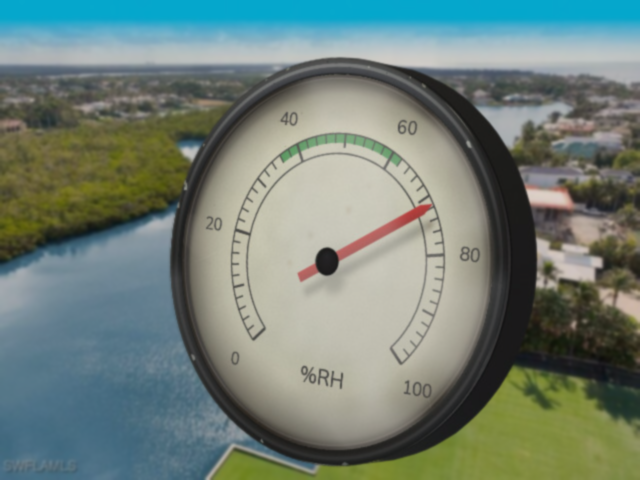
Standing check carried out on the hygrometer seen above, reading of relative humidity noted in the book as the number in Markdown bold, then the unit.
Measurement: **72** %
